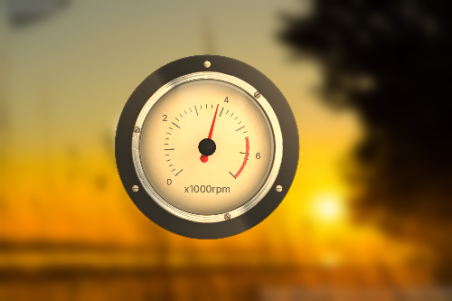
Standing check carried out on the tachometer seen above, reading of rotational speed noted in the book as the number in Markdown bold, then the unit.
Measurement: **3800** rpm
